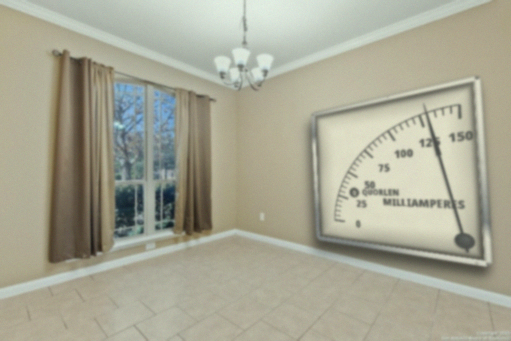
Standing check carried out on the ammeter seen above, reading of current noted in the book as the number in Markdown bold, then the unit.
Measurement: **130** mA
